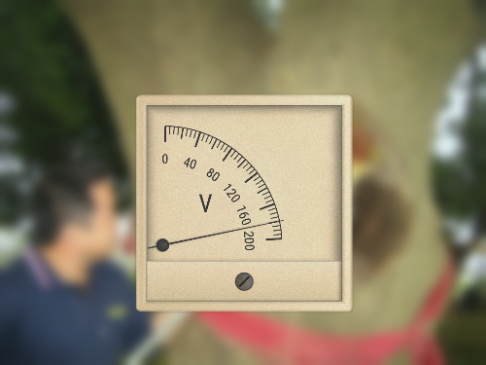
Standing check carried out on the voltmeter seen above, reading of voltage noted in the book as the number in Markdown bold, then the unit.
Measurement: **180** V
